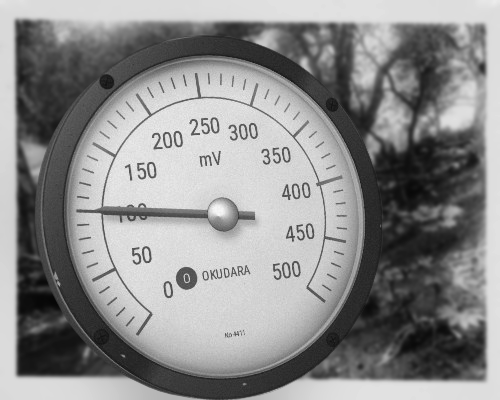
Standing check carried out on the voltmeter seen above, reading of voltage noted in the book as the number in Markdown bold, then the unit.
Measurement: **100** mV
